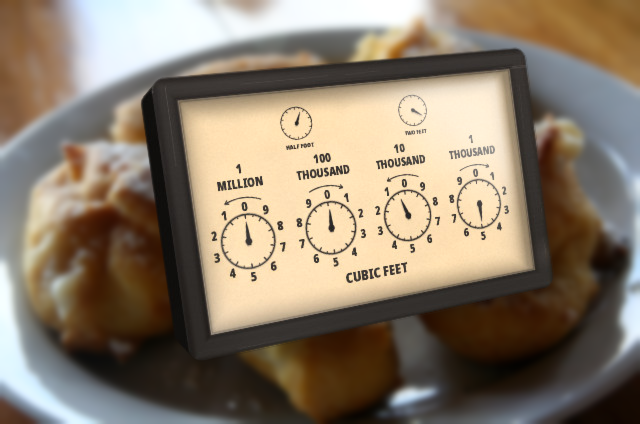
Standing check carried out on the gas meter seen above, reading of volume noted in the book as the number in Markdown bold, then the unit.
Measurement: **500** ft³
